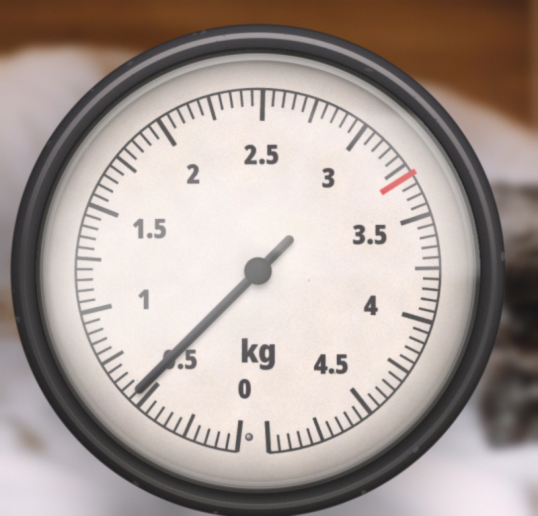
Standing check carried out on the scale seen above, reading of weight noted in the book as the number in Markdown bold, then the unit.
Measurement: **0.55** kg
